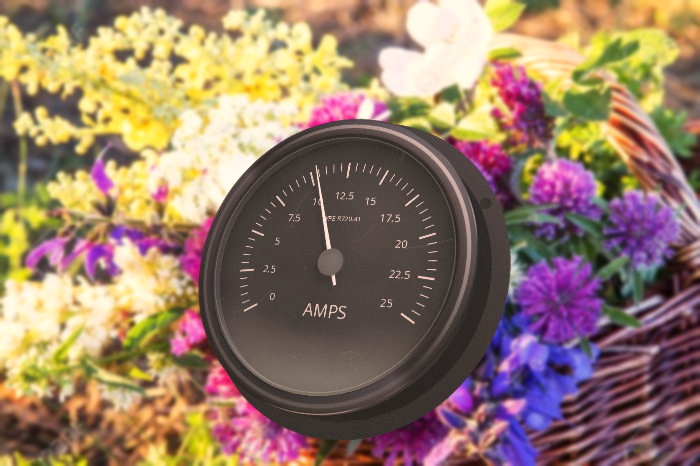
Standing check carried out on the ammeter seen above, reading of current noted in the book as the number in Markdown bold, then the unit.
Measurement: **10.5** A
